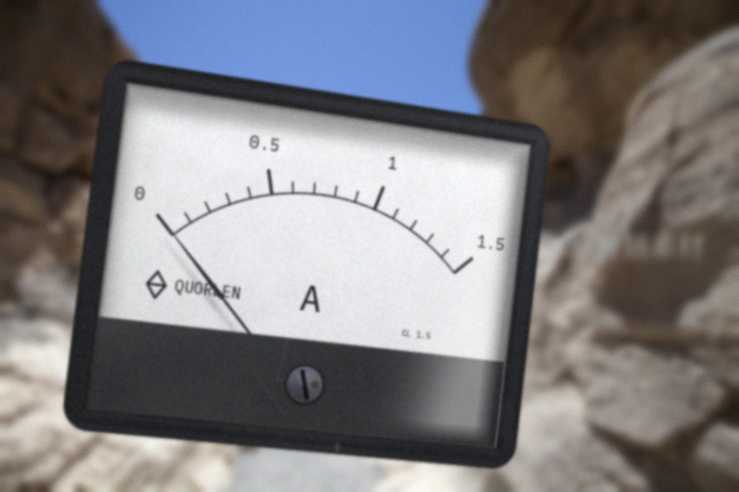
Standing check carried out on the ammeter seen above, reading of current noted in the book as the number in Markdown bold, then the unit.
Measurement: **0** A
